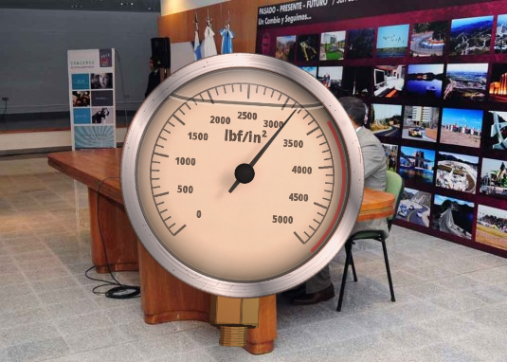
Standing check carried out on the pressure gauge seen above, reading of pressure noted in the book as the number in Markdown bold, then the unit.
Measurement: **3150** psi
